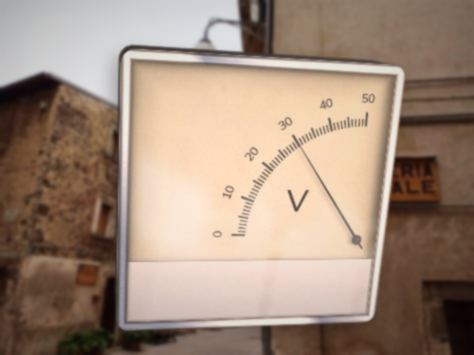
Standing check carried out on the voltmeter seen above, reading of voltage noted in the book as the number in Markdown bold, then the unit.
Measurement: **30** V
